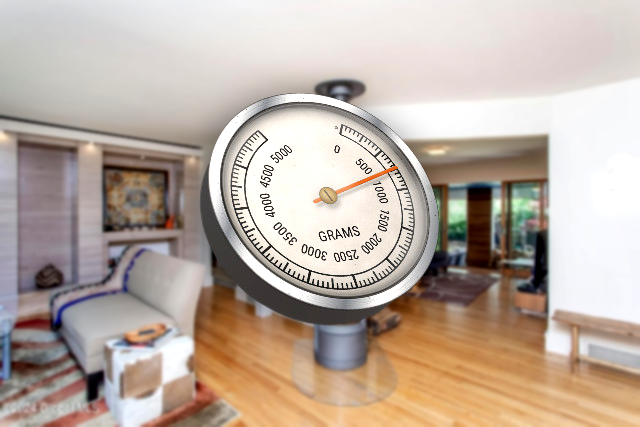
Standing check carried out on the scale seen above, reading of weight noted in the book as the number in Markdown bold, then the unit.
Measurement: **750** g
